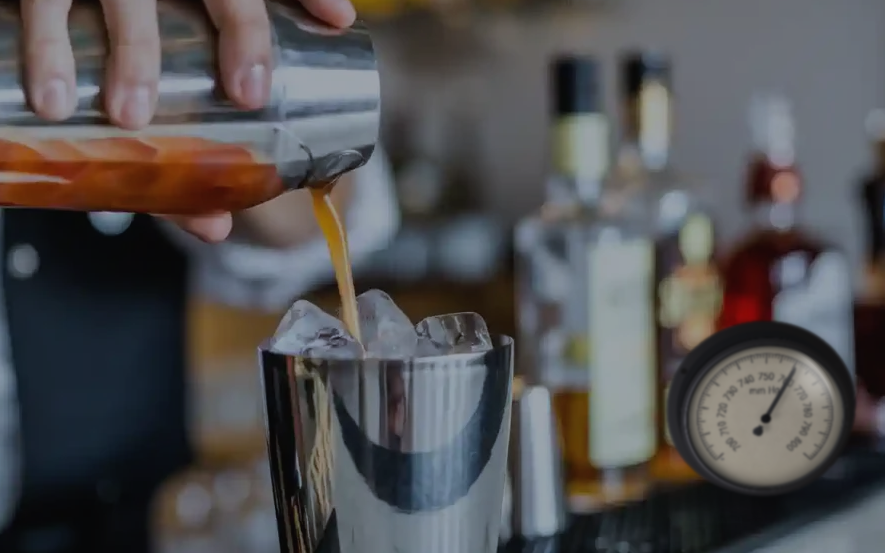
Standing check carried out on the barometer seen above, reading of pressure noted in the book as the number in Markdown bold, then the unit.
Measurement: **760** mmHg
